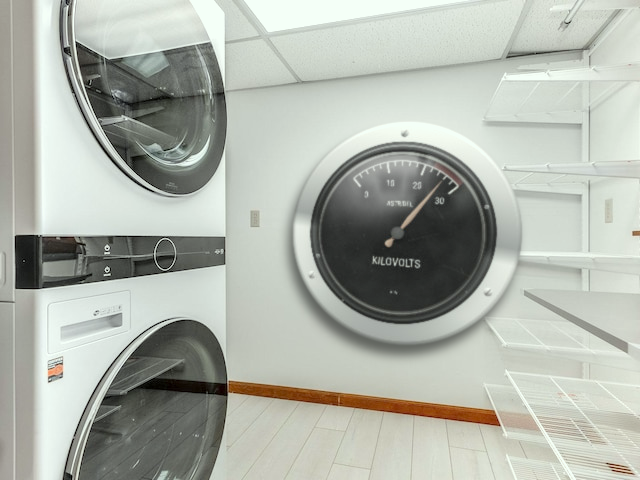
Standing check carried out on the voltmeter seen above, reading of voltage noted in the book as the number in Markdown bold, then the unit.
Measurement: **26** kV
